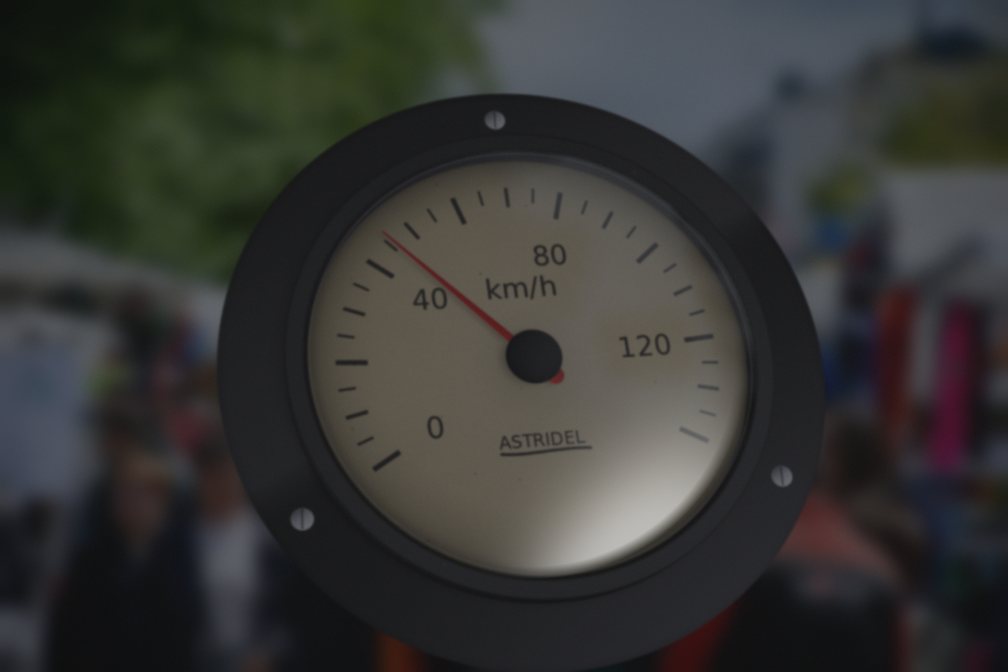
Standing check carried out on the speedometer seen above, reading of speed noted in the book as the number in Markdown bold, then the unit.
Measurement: **45** km/h
